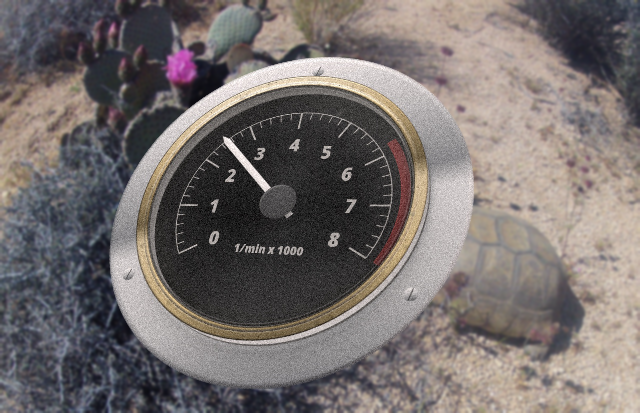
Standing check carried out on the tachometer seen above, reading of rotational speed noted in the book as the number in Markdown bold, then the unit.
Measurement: **2500** rpm
